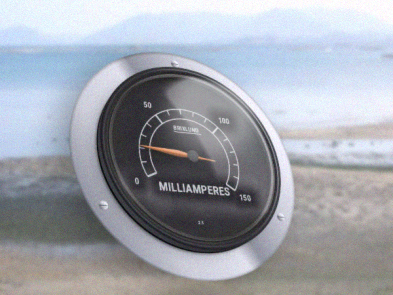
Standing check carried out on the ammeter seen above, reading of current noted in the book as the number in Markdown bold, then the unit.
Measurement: **20** mA
